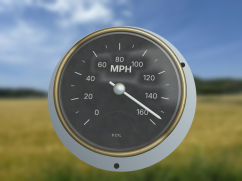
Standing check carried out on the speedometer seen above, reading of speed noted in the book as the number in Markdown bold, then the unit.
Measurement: **155** mph
